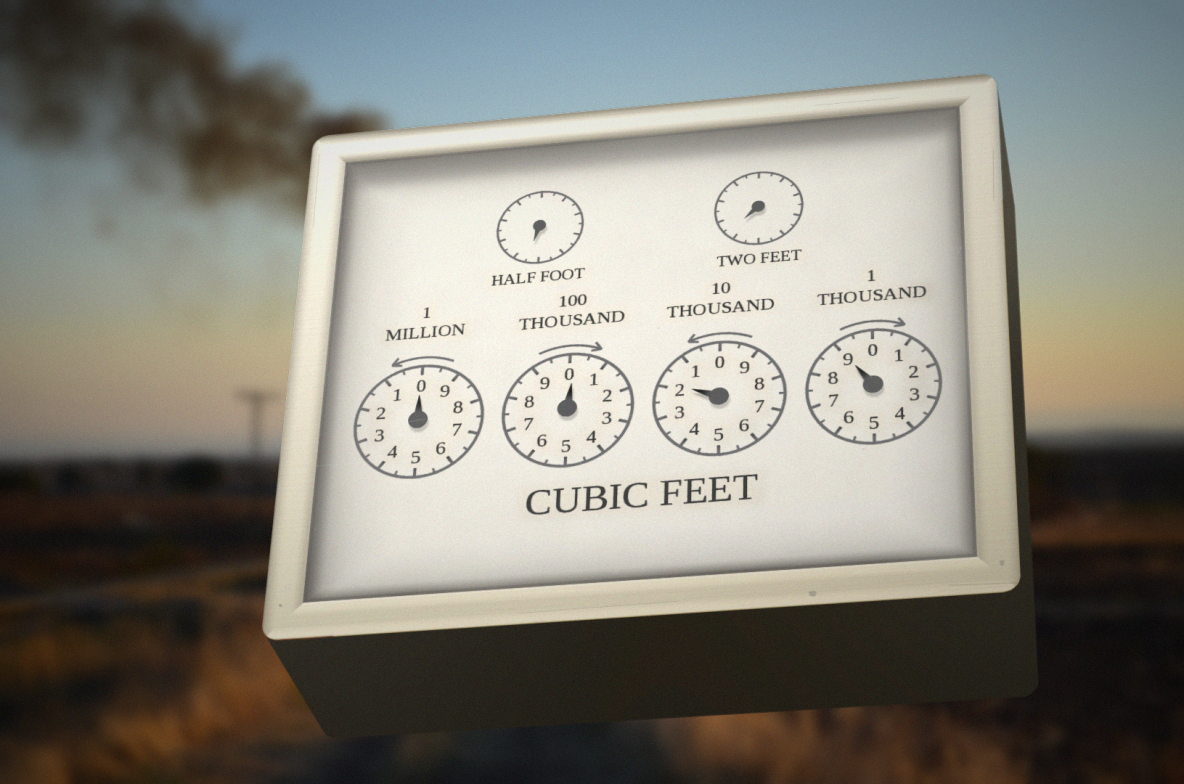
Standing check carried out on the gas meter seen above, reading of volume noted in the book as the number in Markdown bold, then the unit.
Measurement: **1900** ft³
